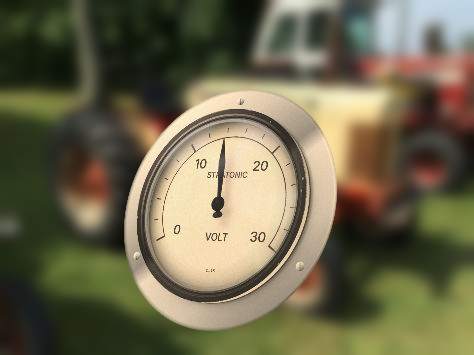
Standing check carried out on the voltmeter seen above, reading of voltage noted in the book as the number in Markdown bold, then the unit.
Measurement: **14** V
